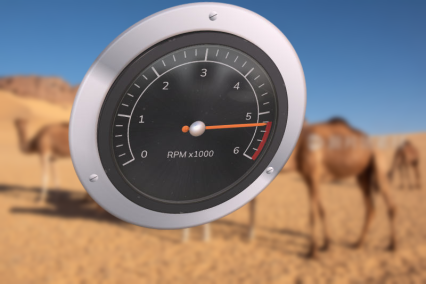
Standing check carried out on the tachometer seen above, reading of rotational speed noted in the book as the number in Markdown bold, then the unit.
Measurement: **5200** rpm
